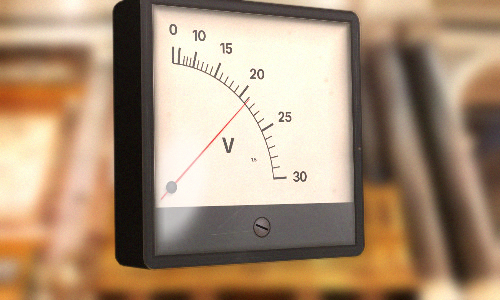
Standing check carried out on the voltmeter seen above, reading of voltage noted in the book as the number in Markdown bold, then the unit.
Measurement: **21** V
